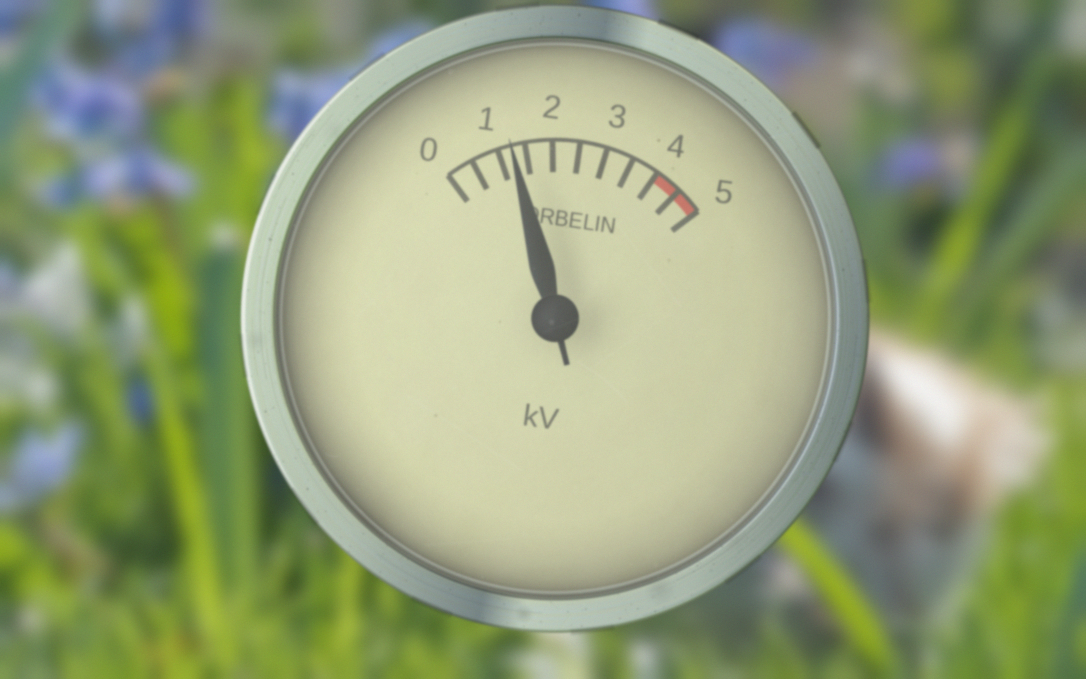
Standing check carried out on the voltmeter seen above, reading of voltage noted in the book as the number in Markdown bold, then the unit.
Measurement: **1.25** kV
